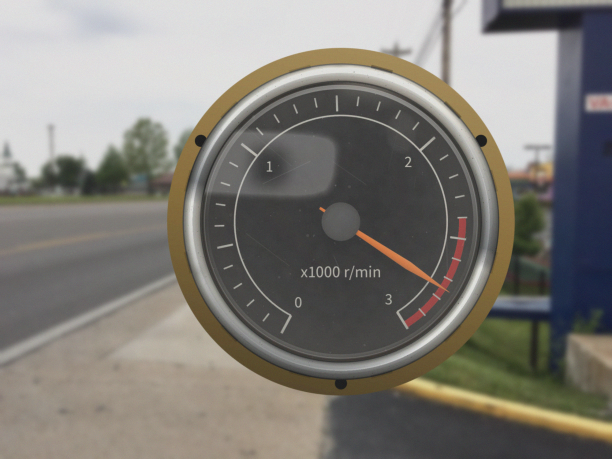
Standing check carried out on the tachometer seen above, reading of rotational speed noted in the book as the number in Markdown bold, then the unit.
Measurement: **2750** rpm
